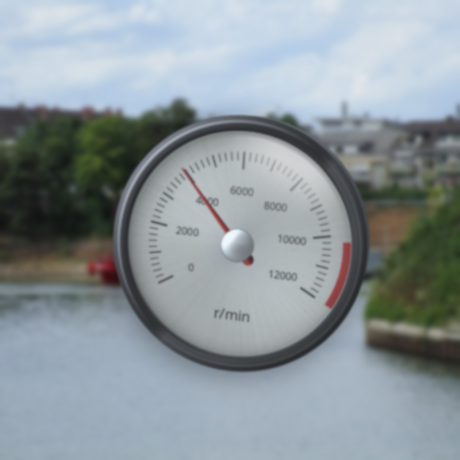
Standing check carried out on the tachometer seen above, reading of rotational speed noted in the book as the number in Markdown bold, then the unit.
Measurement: **4000** rpm
